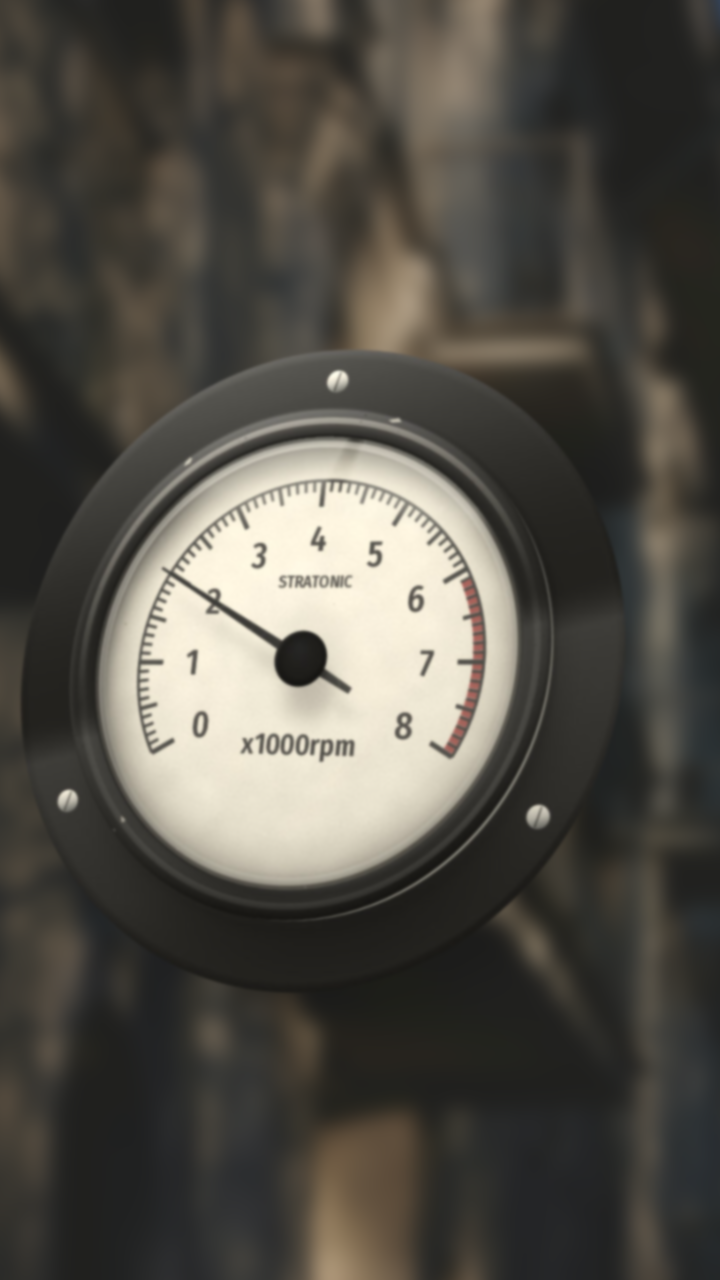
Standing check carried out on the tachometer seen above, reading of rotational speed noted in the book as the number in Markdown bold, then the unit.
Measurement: **2000** rpm
